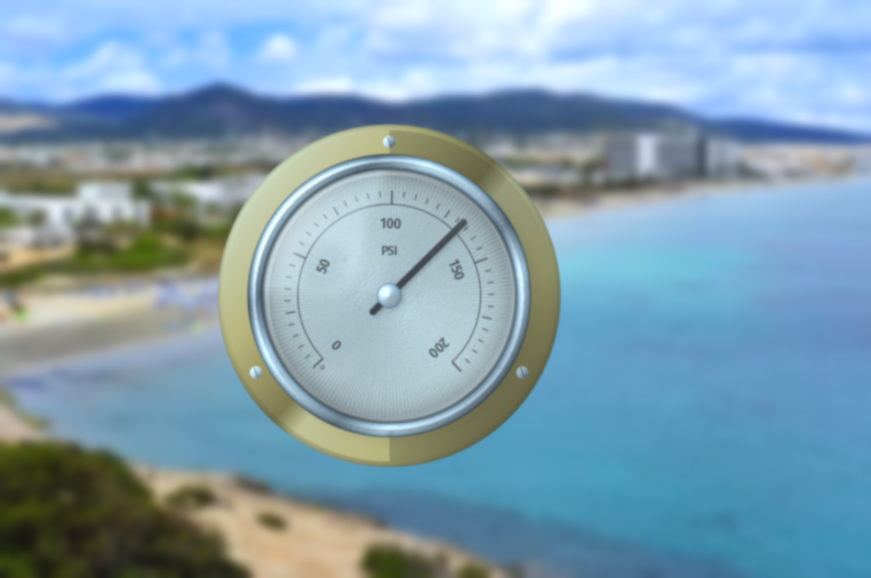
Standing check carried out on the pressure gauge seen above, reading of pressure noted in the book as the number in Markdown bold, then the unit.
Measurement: **132.5** psi
